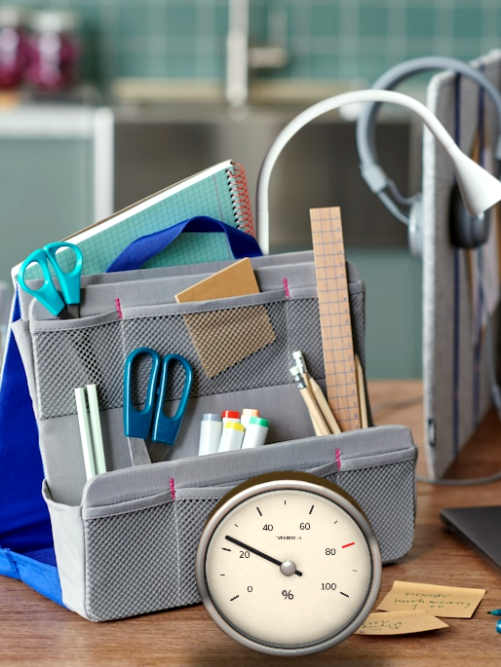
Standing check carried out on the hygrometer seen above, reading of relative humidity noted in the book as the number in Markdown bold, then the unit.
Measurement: **25** %
